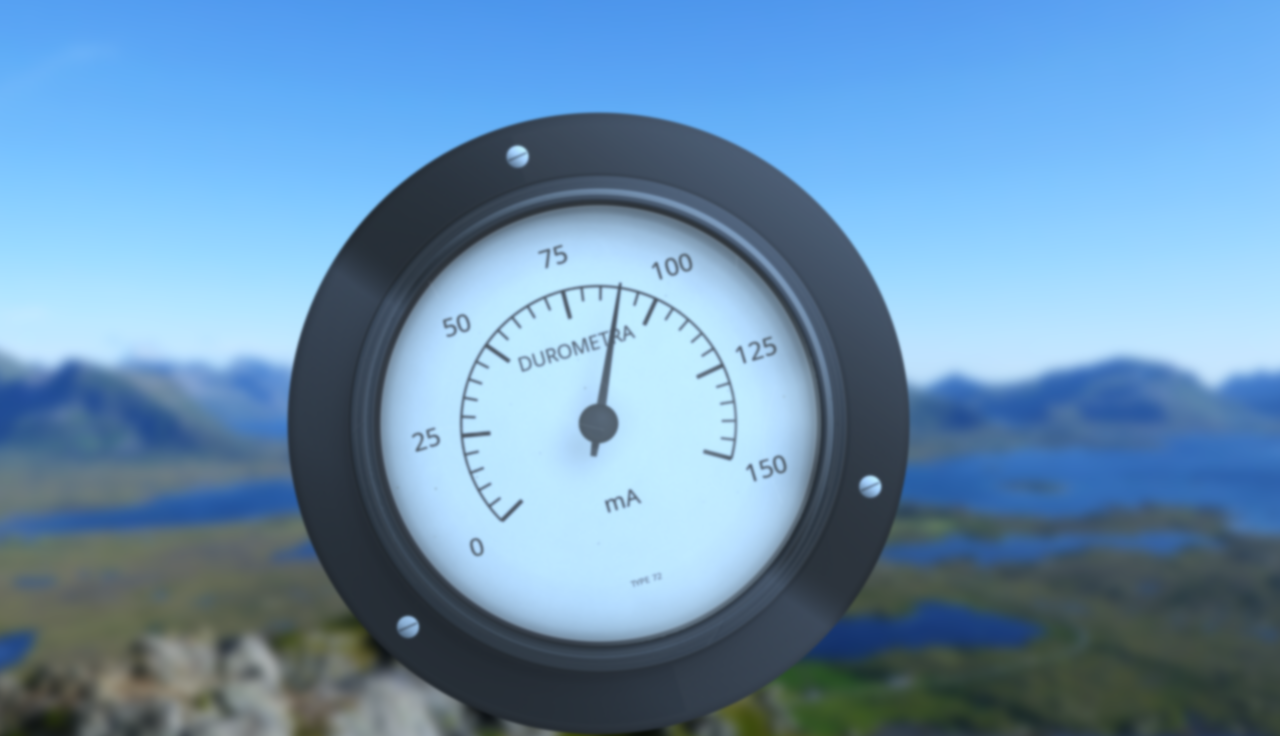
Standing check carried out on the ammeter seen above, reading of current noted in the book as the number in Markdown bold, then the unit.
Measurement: **90** mA
